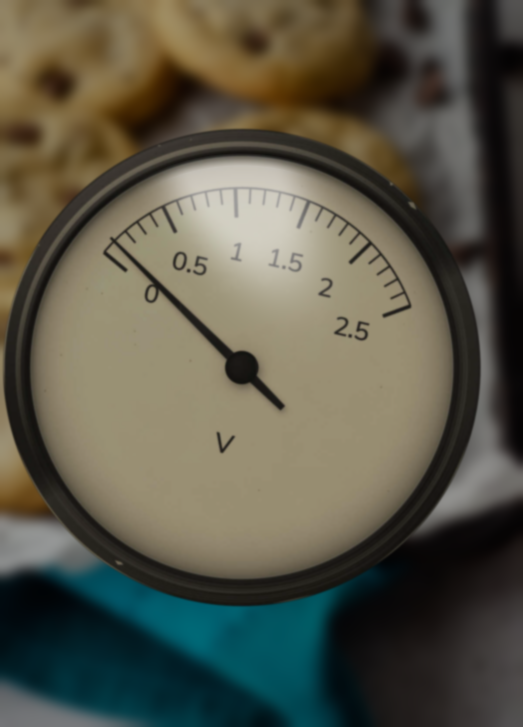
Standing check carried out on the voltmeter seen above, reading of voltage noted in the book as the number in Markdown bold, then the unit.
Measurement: **0.1** V
